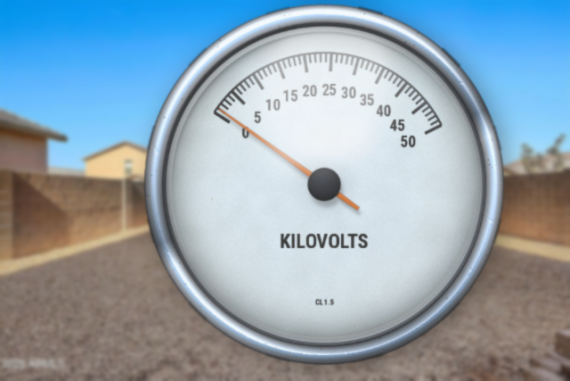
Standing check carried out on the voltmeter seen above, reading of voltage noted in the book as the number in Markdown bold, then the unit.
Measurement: **1** kV
